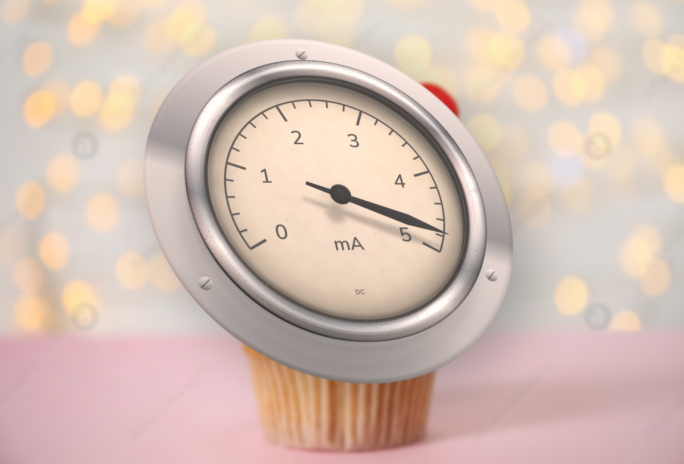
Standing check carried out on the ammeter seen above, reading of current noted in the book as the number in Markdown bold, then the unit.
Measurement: **4.8** mA
